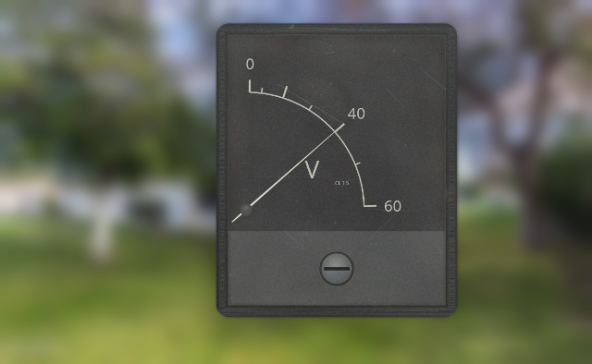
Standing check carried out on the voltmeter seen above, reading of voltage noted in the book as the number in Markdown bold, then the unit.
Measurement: **40** V
